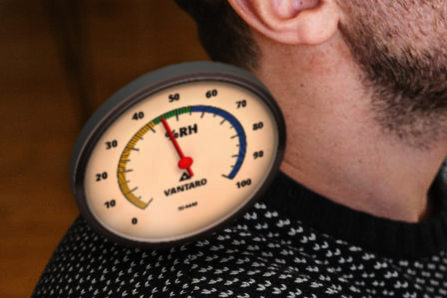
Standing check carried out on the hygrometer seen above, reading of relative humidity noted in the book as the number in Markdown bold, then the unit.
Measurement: **45** %
